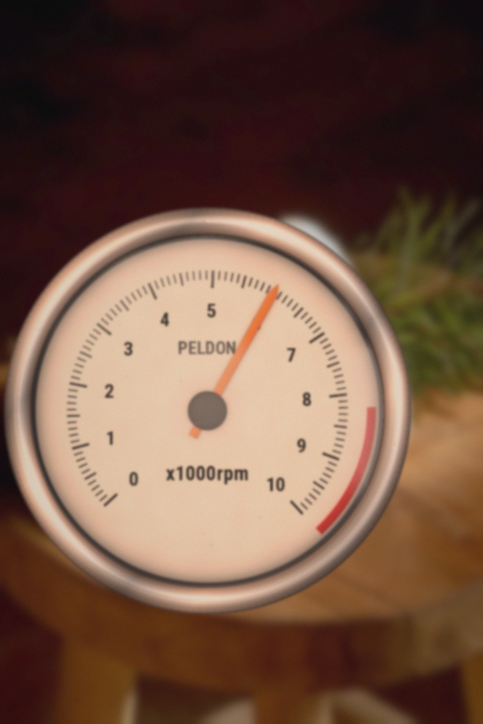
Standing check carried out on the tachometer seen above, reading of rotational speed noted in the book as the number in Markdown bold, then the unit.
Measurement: **6000** rpm
